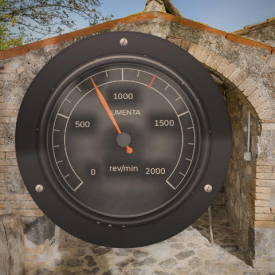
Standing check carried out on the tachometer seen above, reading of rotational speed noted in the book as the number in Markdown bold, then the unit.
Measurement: **800** rpm
